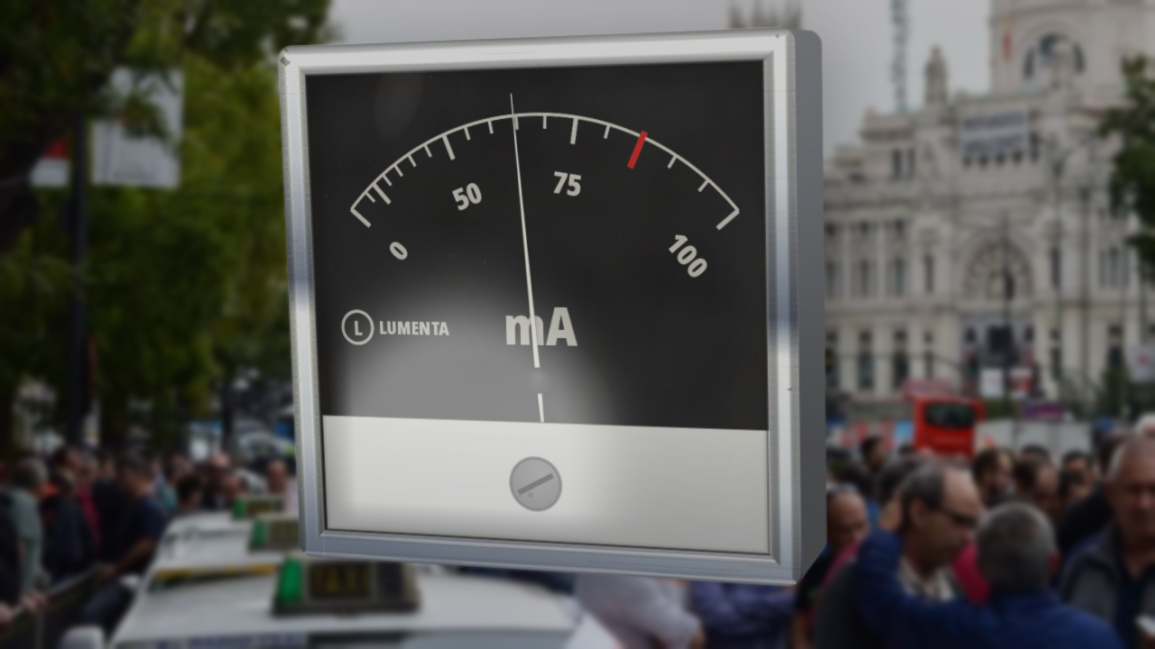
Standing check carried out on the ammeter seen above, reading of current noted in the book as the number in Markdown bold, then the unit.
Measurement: **65** mA
